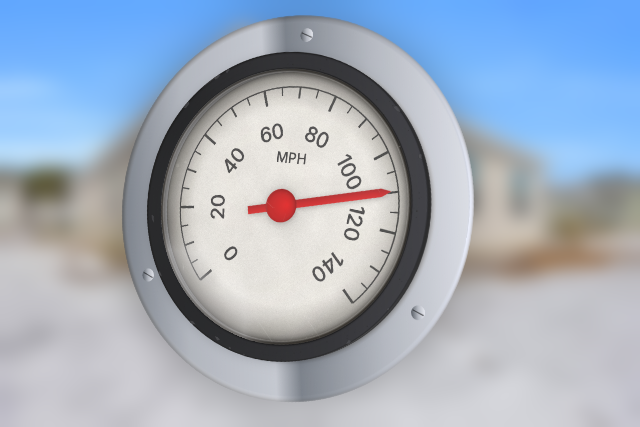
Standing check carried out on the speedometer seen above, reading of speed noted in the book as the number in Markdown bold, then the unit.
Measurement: **110** mph
